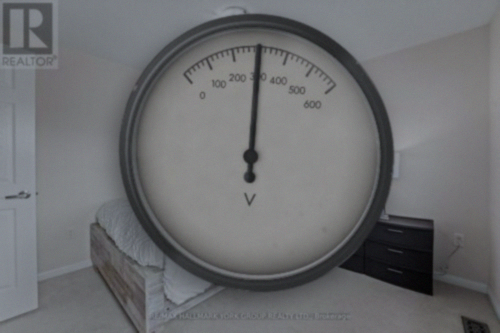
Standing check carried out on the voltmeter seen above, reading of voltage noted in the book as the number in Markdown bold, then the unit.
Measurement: **300** V
